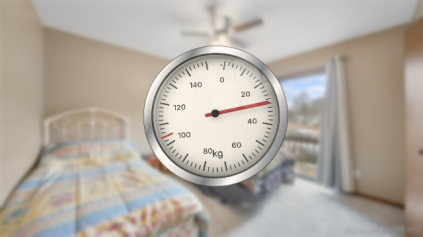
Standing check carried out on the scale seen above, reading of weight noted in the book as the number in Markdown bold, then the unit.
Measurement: **30** kg
